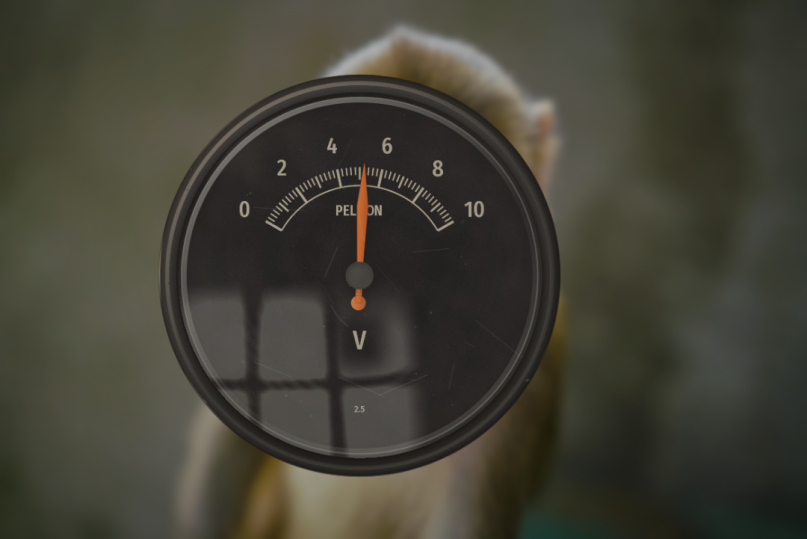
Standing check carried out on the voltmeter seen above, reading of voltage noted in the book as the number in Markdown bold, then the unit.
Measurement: **5.2** V
